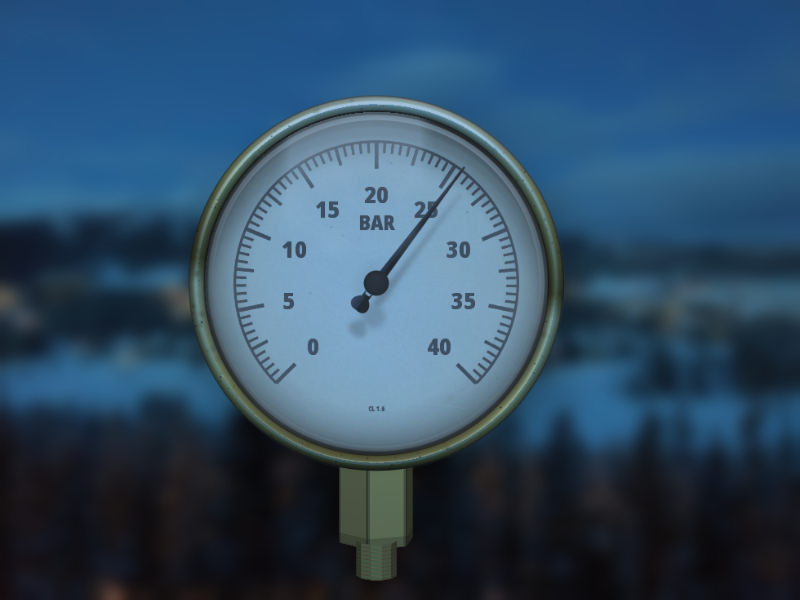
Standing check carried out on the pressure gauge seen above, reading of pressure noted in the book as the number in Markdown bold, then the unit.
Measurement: **25.5** bar
